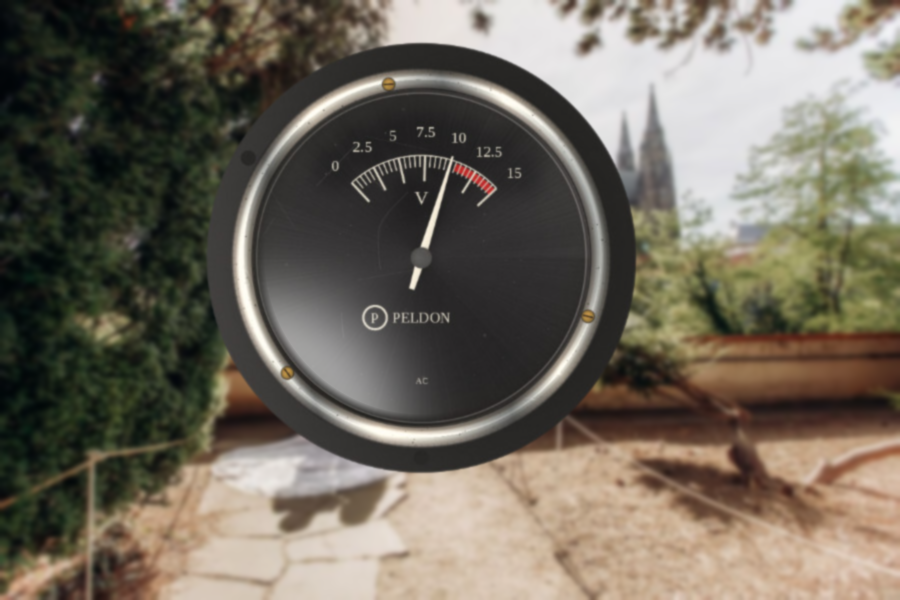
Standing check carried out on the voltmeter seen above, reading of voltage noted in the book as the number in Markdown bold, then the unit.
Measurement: **10** V
